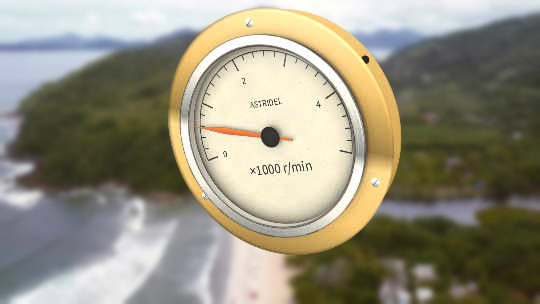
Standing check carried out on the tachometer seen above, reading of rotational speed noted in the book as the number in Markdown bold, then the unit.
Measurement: **600** rpm
